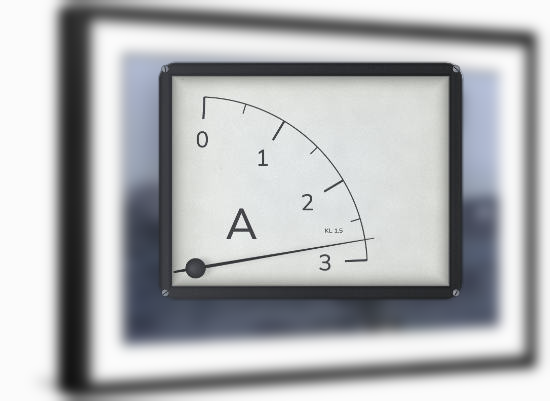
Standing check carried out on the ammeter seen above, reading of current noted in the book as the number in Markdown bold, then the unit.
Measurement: **2.75** A
